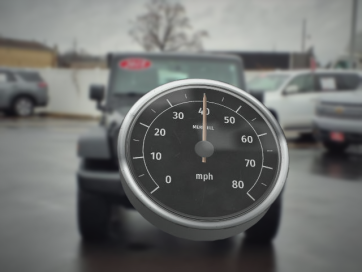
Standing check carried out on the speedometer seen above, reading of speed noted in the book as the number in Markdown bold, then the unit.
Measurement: **40** mph
